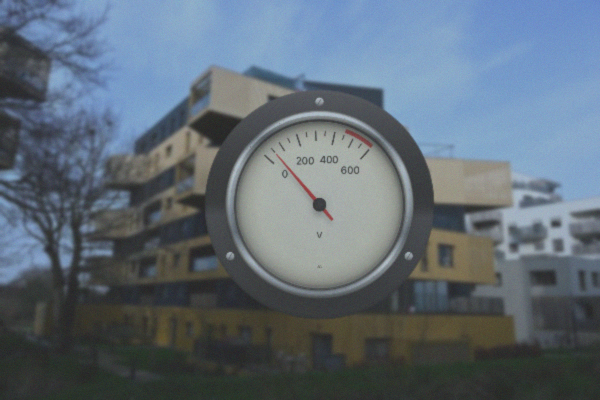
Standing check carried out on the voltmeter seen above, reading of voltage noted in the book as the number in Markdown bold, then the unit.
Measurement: **50** V
